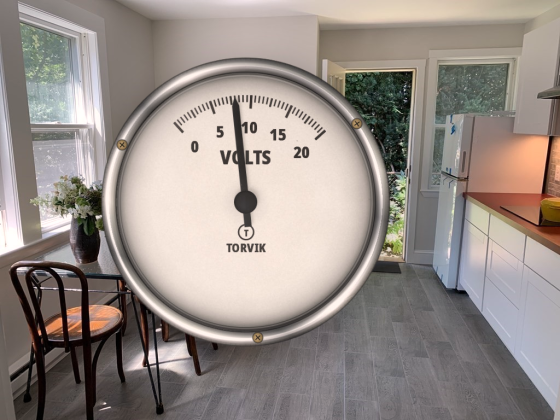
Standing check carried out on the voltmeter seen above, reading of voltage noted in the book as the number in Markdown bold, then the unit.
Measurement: **8** V
